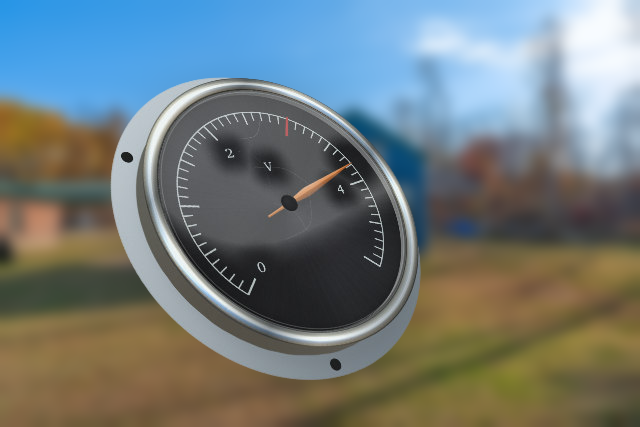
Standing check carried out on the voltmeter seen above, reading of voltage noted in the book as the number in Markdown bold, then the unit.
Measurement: **3.8** V
